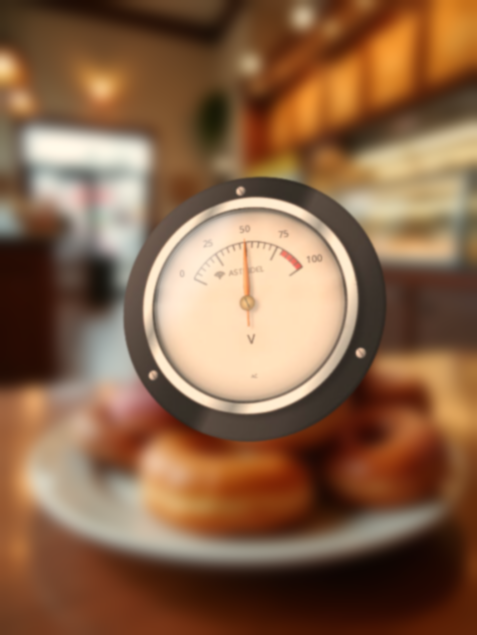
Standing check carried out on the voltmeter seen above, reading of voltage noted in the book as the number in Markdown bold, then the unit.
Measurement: **50** V
